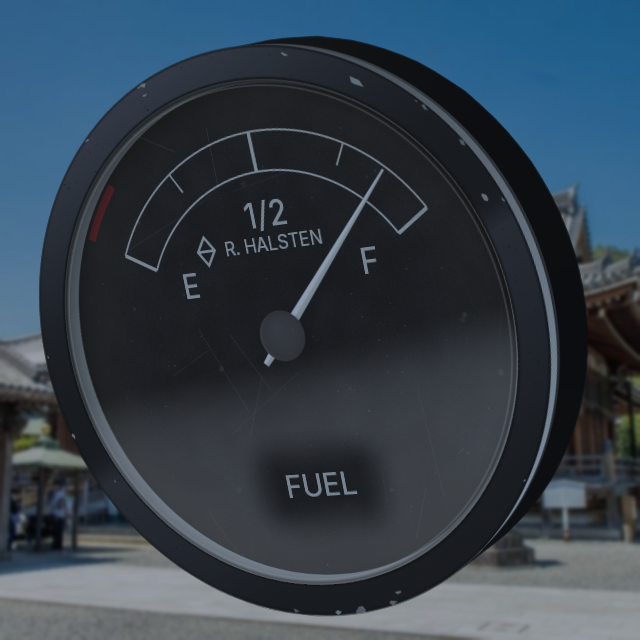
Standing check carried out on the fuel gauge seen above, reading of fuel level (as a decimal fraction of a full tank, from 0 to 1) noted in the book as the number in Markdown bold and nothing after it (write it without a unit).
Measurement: **0.875**
